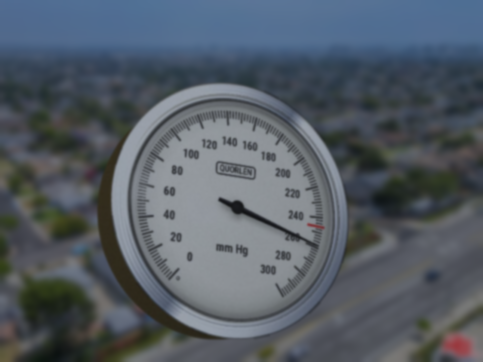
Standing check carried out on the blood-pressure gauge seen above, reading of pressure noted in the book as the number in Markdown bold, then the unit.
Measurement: **260** mmHg
